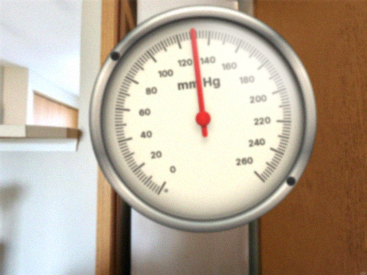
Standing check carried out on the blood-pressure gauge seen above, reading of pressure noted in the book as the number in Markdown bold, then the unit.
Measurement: **130** mmHg
